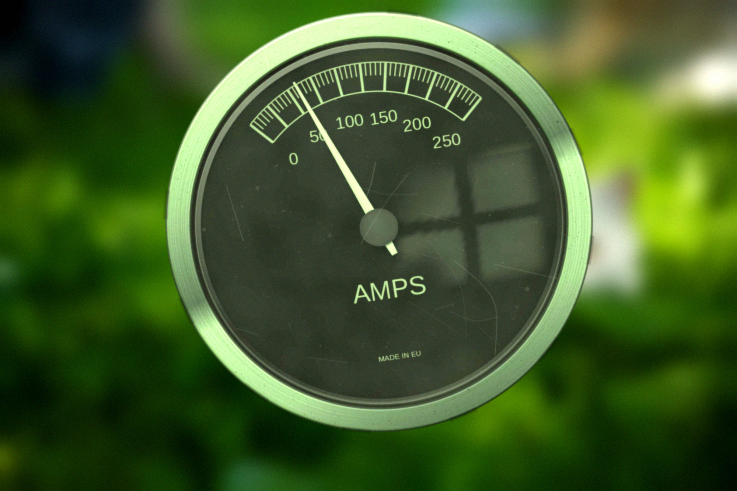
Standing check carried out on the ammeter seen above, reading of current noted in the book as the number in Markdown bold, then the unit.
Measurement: **60** A
